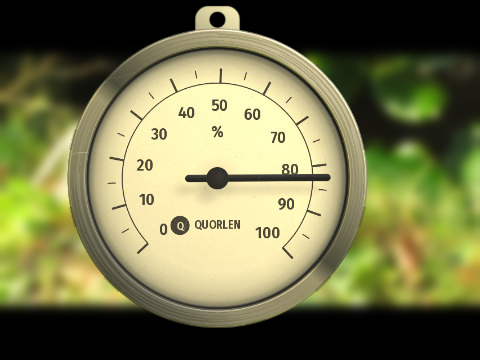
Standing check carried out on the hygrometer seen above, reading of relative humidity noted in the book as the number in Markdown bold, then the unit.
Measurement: **82.5** %
